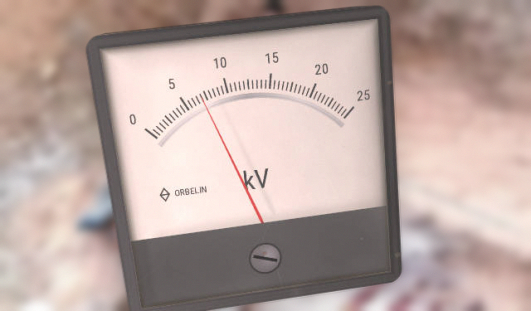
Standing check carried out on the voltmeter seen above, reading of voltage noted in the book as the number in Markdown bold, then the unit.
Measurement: **7** kV
